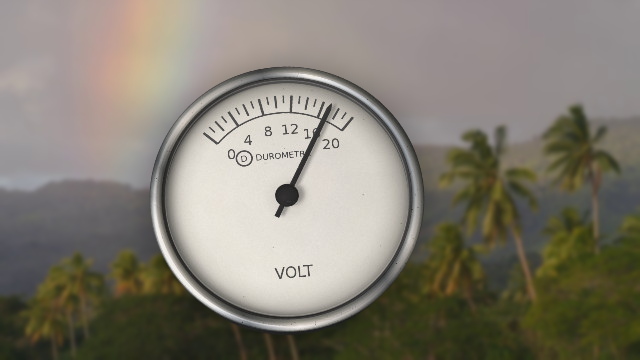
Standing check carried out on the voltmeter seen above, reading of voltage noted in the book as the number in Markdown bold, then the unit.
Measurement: **17** V
